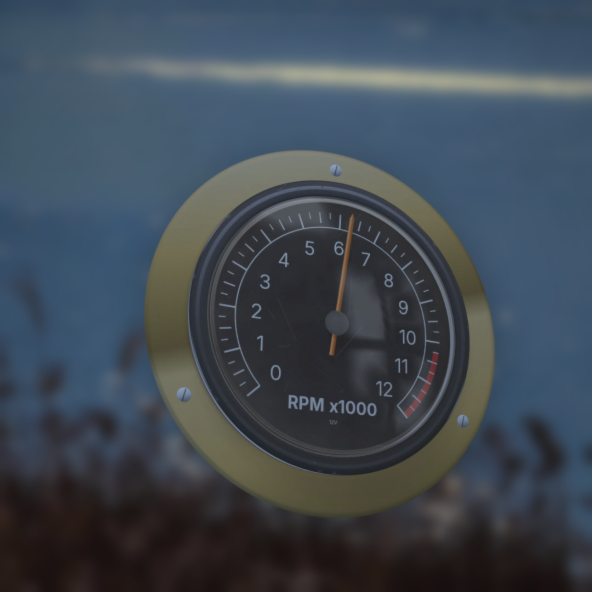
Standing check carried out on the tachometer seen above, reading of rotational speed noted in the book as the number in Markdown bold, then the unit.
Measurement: **6250** rpm
